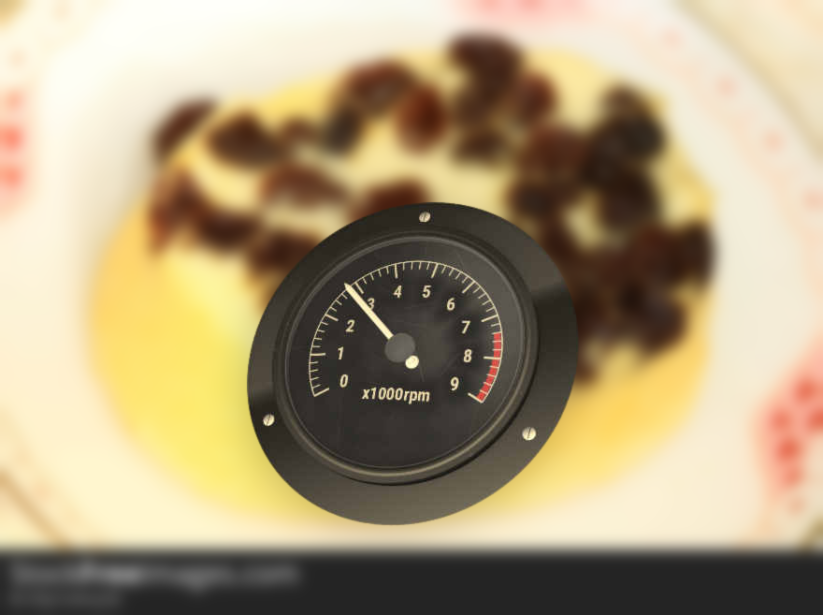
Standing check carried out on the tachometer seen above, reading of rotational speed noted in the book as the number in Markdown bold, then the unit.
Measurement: **2800** rpm
